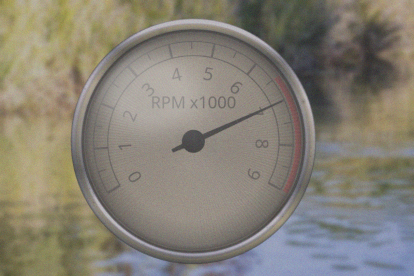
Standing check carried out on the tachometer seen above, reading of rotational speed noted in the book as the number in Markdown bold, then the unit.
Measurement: **7000** rpm
